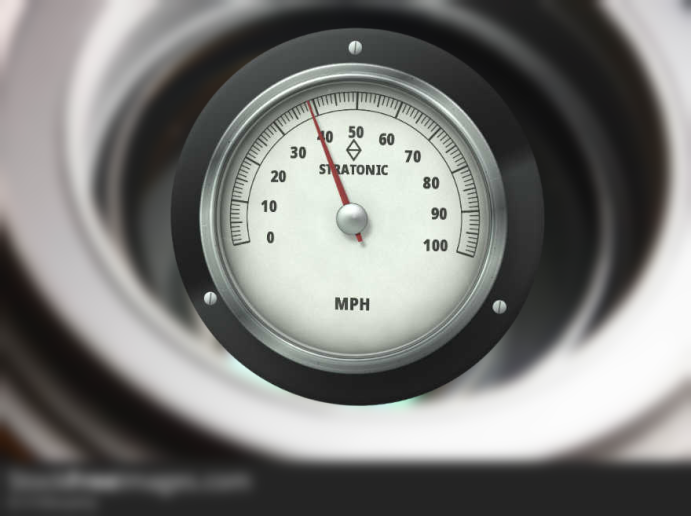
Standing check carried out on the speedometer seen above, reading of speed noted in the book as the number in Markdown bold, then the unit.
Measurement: **39** mph
